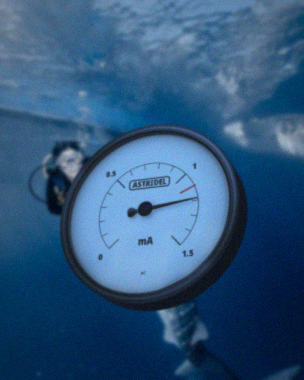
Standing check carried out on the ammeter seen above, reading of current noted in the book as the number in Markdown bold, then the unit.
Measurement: **1.2** mA
